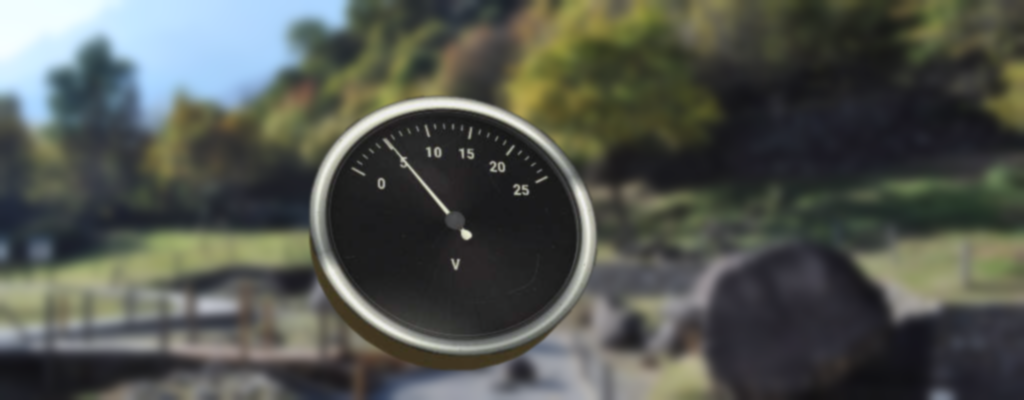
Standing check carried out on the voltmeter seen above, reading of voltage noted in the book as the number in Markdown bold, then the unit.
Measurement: **5** V
